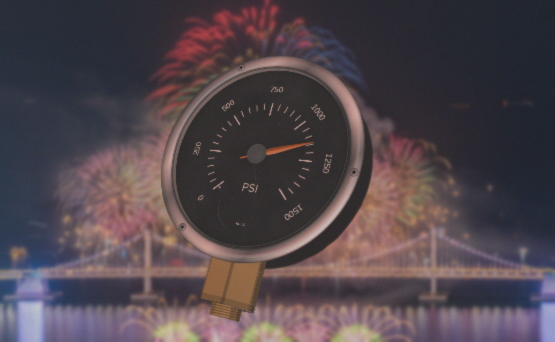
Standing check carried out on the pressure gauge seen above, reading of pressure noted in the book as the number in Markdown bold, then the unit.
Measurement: **1150** psi
